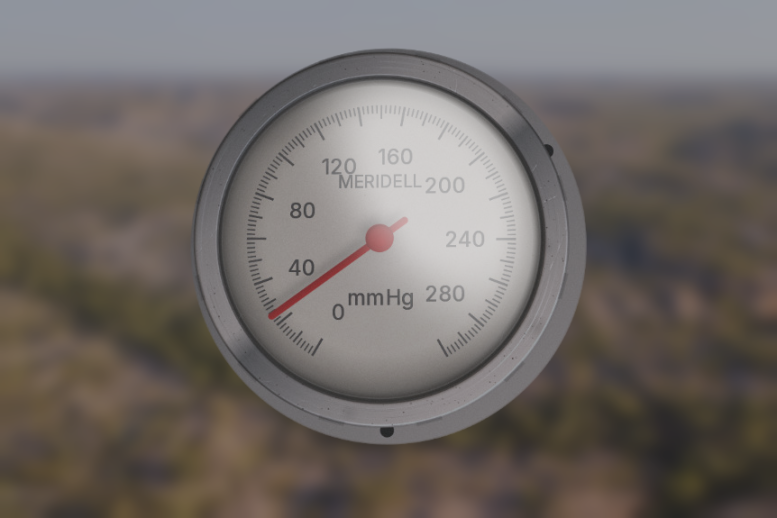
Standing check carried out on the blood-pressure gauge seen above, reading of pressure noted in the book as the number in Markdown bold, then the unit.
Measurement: **24** mmHg
